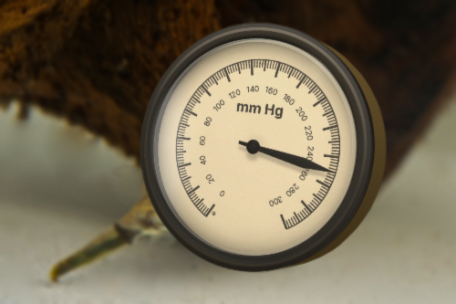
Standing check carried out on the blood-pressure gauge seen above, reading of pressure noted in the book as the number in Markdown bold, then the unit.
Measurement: **250** mmHg
